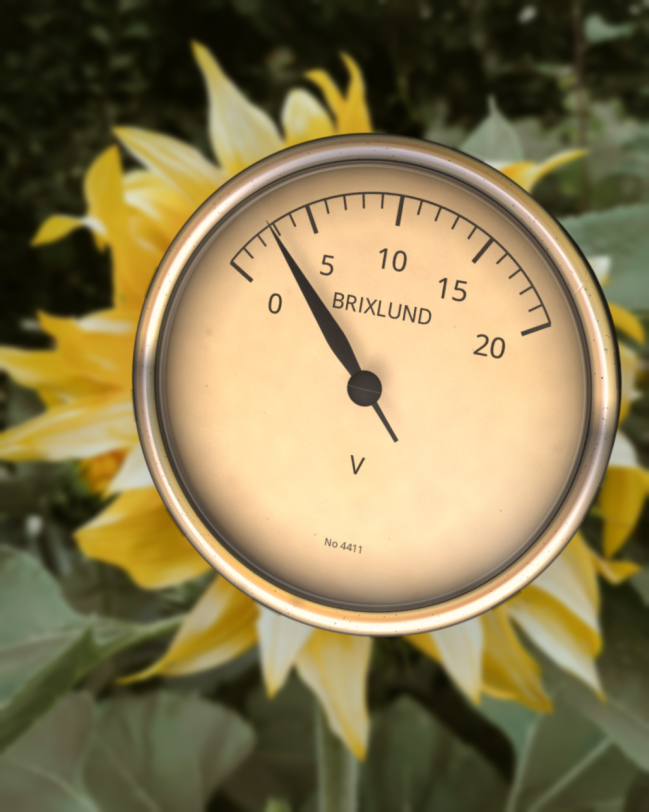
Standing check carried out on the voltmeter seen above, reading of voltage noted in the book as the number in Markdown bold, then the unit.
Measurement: **3** V
